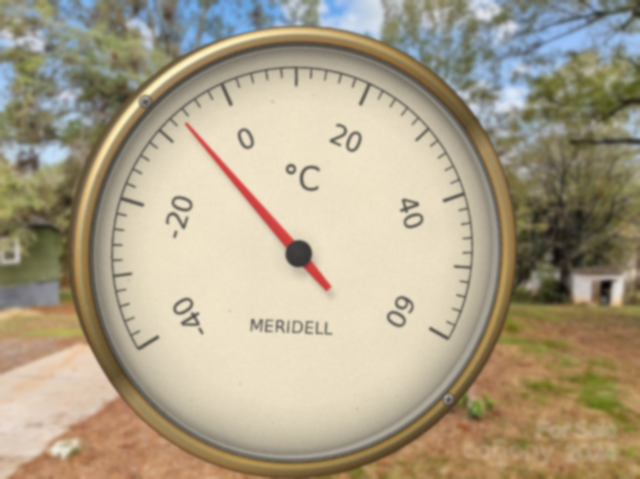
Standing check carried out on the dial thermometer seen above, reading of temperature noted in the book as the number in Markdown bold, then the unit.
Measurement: **-7** °C
